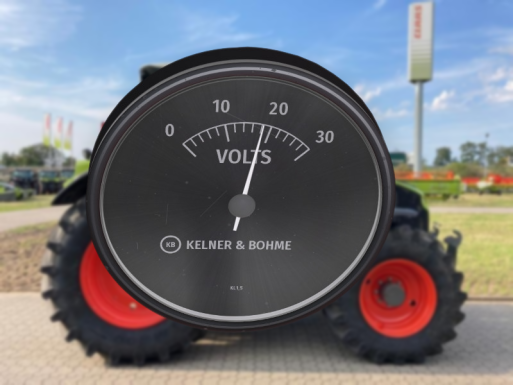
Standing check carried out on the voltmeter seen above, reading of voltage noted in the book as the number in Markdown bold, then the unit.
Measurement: **18** V
